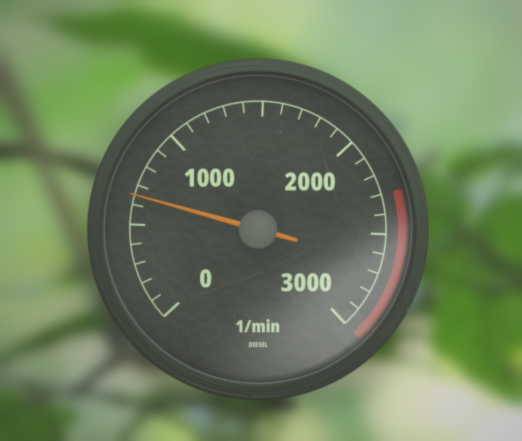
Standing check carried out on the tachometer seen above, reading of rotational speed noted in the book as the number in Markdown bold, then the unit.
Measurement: **650** rpm
